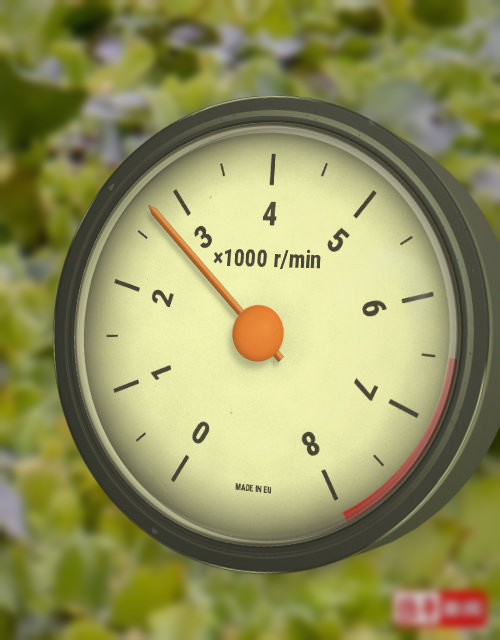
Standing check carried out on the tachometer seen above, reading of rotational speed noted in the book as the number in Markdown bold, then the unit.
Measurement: **2750** rpm
